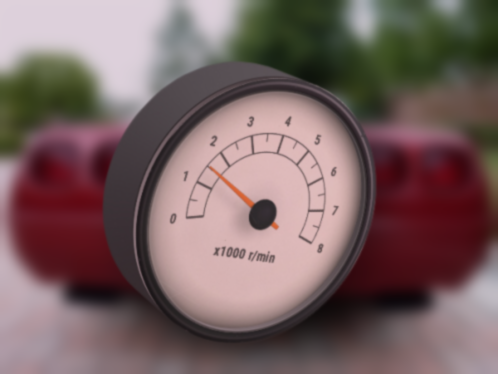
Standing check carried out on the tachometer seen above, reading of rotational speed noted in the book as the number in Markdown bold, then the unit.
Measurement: **1500** rpm
